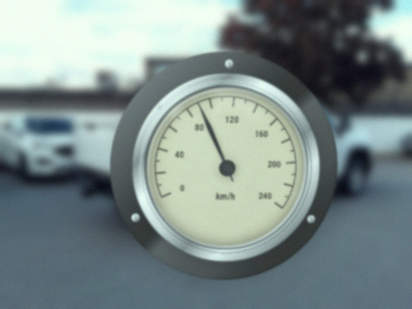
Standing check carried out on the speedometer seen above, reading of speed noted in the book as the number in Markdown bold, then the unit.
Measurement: **90** km/h
